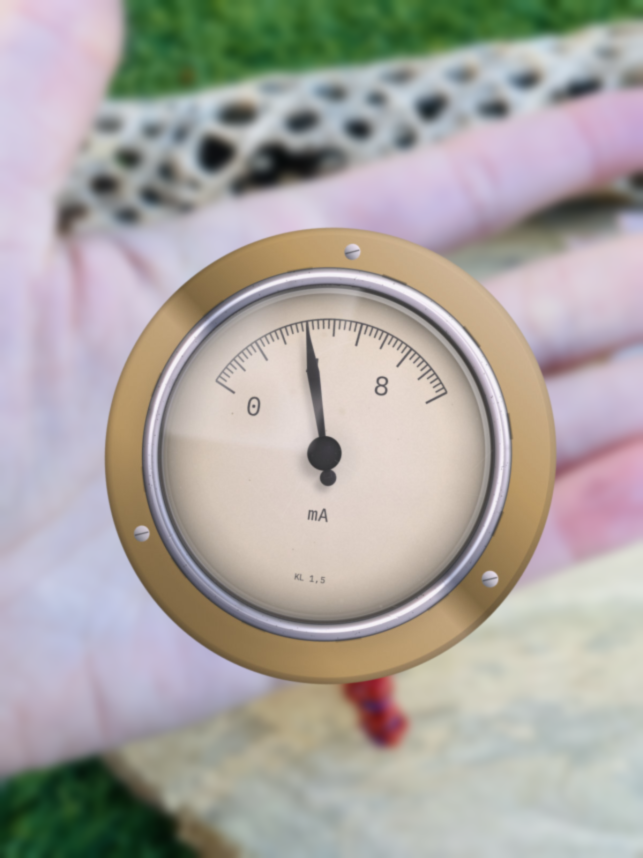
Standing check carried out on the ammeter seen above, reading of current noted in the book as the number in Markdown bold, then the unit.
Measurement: **4** mA
